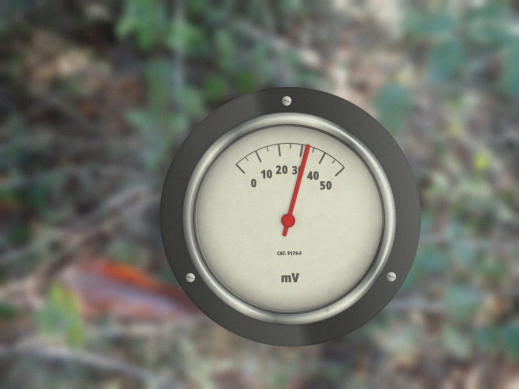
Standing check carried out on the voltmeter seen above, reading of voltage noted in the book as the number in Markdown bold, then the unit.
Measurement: **32.5** mV
